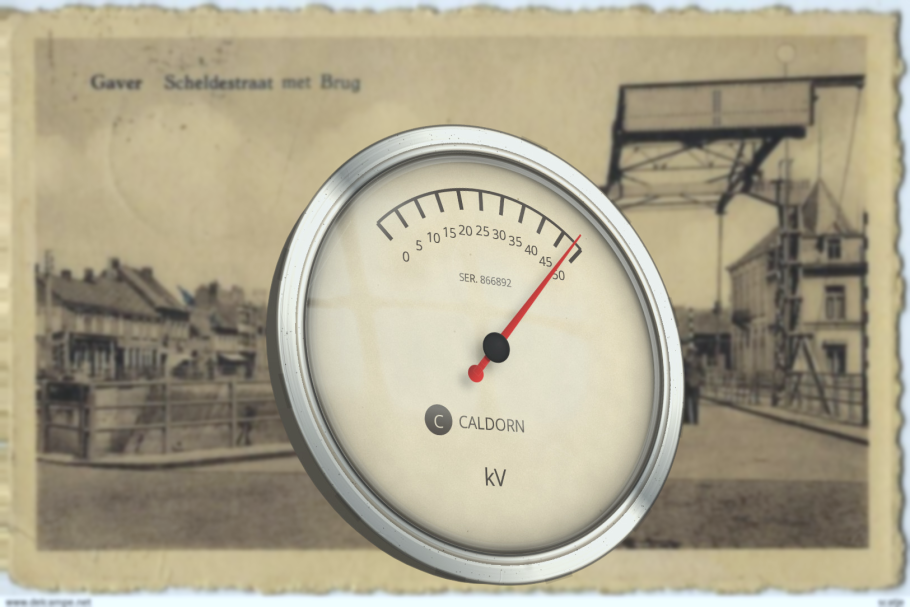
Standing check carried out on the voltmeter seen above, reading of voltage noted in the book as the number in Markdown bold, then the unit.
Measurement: **47.5** kV
